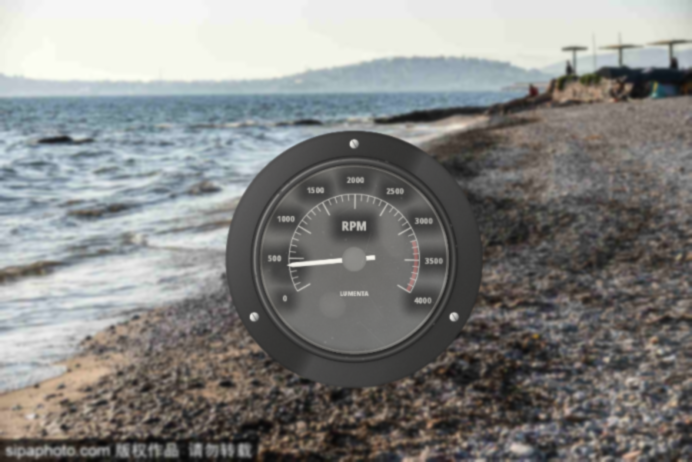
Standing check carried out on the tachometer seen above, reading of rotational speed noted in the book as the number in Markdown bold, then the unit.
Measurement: **400** rpm
